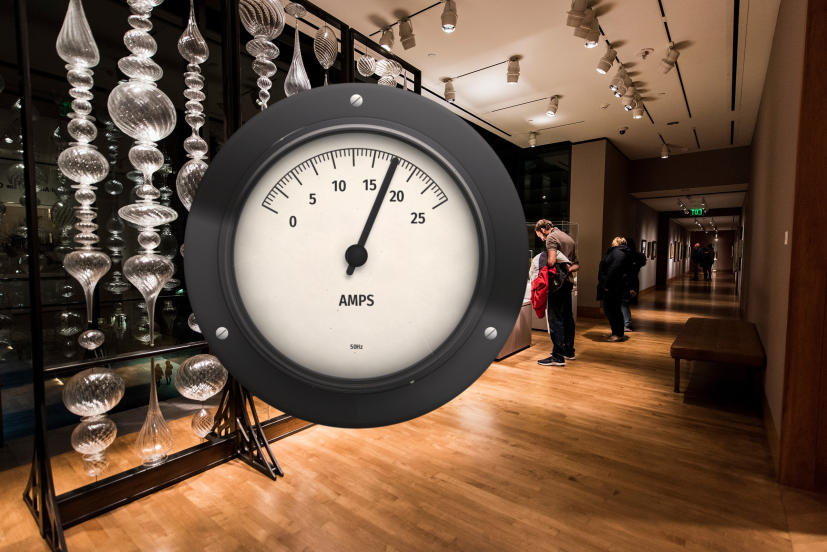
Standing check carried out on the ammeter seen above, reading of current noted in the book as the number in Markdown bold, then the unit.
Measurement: **17.5** A
